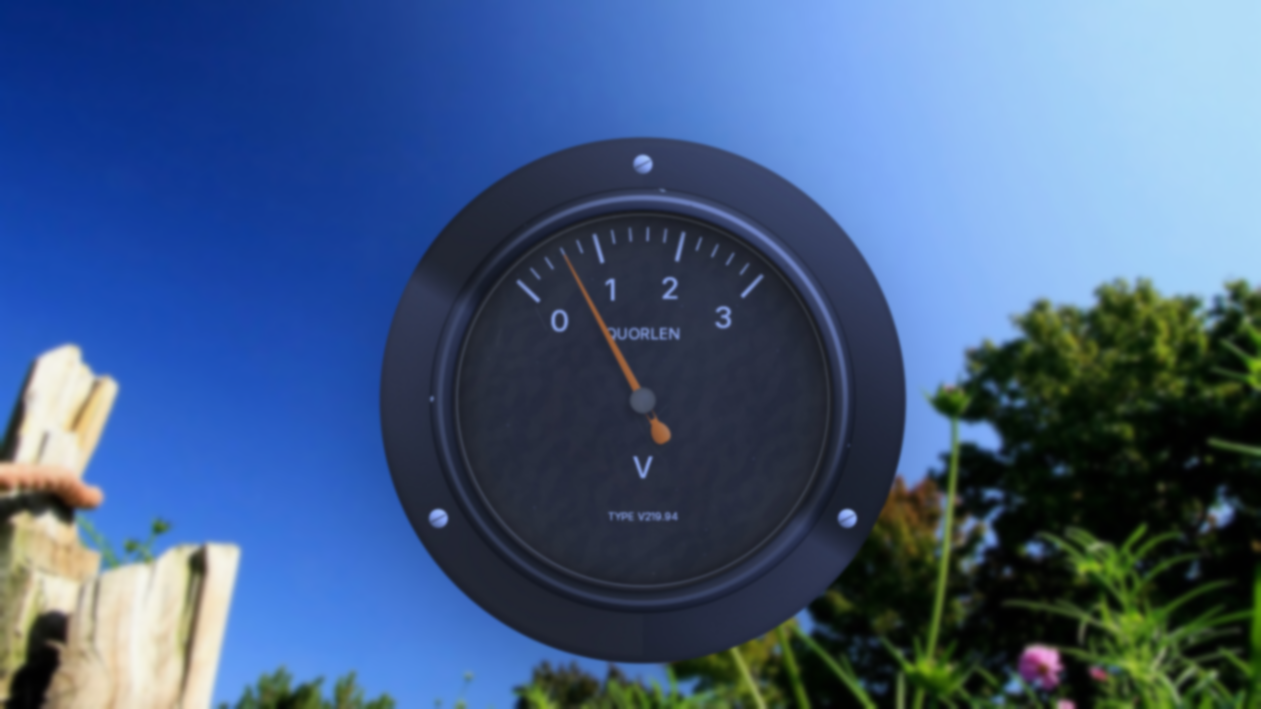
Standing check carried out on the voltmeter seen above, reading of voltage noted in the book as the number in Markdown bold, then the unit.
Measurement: **0.6** V
